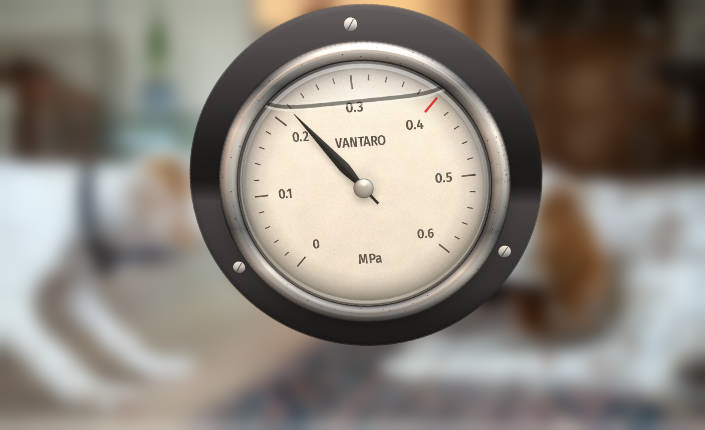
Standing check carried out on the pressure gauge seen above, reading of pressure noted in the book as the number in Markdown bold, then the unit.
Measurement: **0.22** MPa
